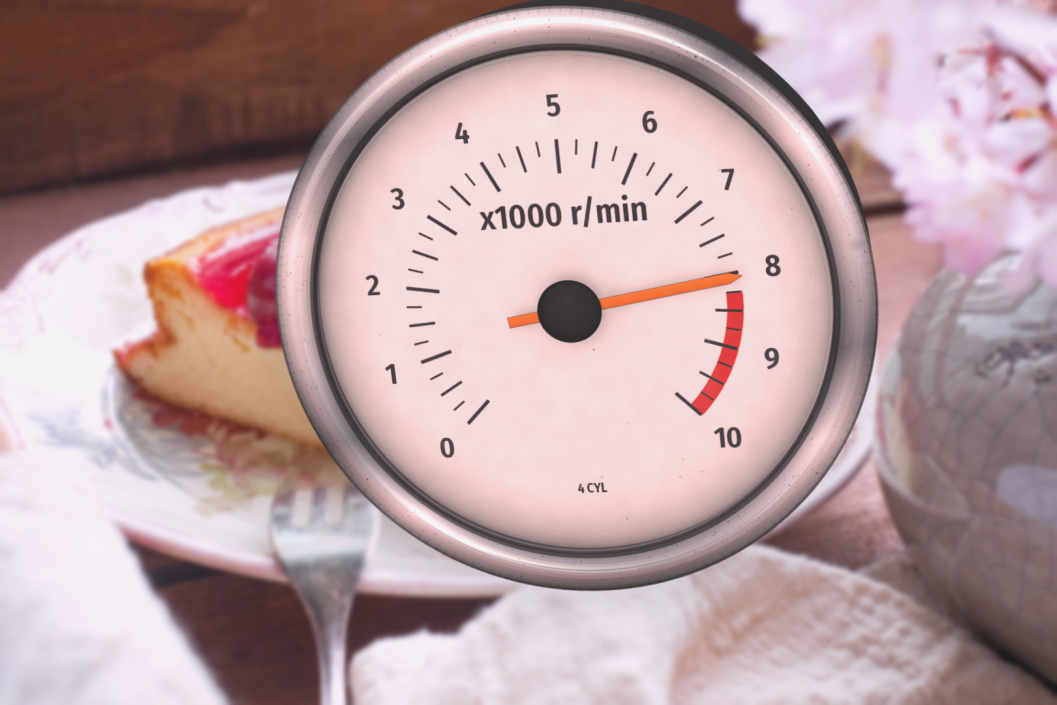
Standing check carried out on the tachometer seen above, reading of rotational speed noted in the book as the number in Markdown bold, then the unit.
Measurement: **8000** rpm
